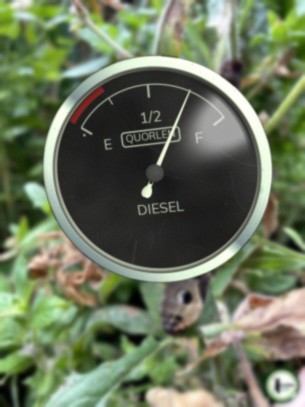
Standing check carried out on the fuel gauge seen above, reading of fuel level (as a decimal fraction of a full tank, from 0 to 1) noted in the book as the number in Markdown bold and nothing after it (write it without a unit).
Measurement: **0.75**
